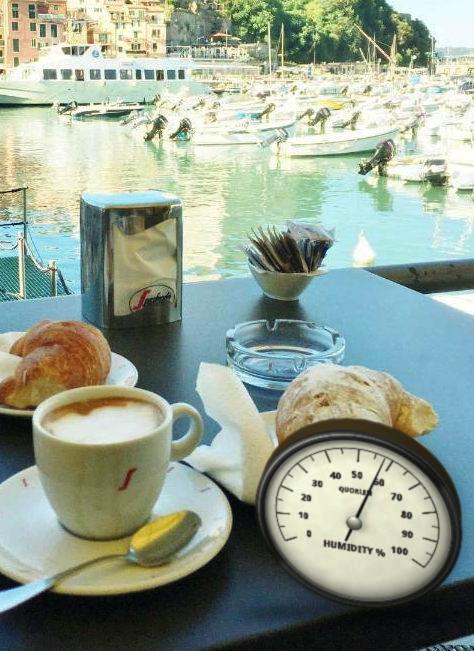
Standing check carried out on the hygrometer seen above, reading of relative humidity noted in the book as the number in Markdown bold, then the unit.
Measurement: **57.5** %
